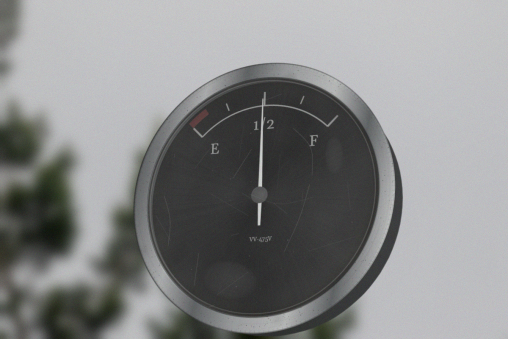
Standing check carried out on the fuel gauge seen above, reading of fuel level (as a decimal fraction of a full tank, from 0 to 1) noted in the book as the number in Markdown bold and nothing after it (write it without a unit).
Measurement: **0.5**
